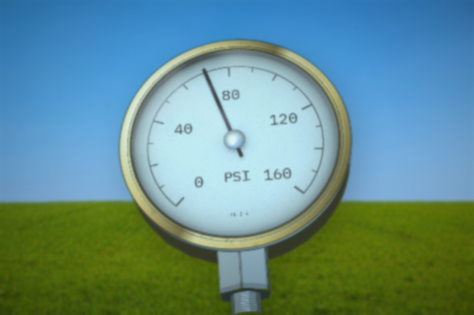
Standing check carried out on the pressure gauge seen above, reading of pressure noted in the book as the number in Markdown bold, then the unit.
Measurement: **70** psi
